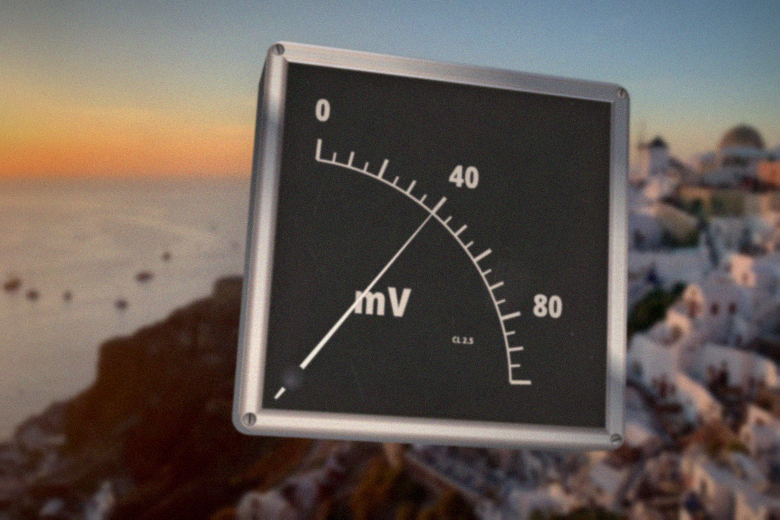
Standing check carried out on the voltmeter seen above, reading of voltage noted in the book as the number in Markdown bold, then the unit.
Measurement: **40** mV
